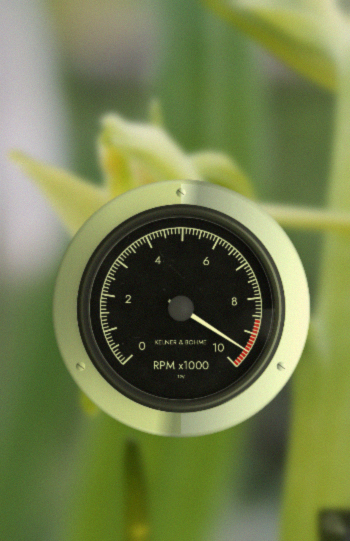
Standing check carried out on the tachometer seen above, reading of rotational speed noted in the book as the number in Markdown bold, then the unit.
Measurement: **9500** rpm
